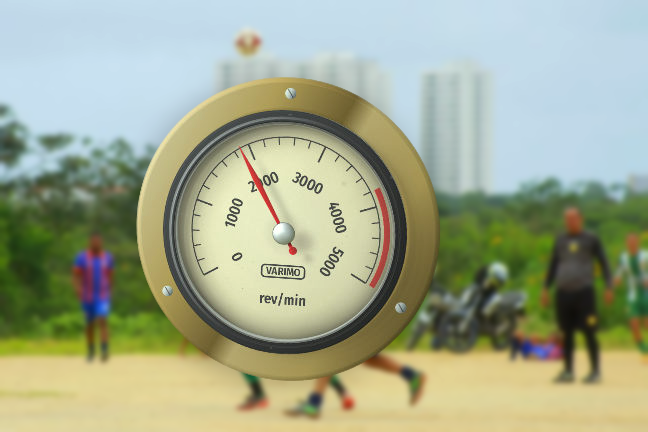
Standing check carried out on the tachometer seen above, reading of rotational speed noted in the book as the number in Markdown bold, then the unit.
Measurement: **1900** rpm
